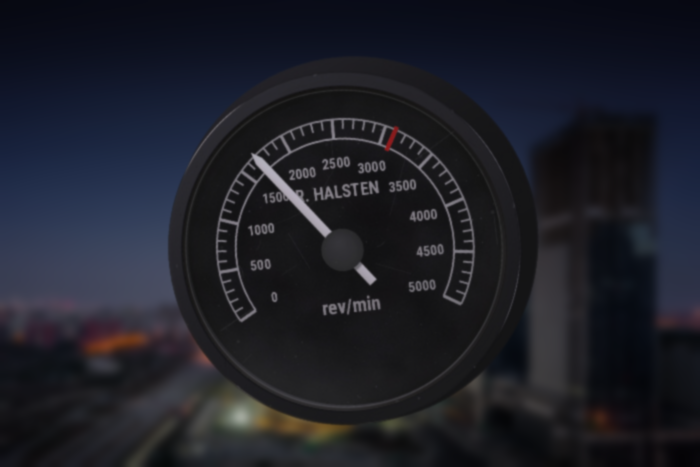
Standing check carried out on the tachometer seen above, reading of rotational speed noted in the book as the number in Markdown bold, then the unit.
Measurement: **1700** rpm
